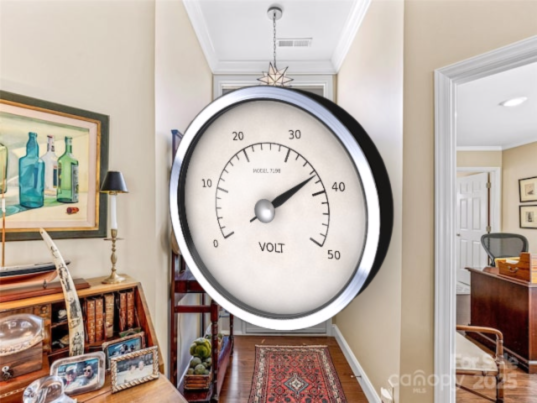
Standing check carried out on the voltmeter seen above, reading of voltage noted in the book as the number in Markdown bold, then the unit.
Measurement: **37** V
